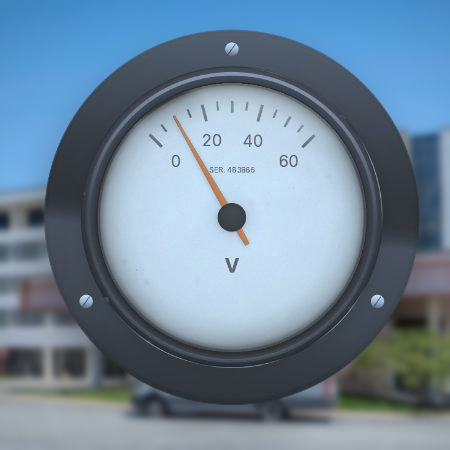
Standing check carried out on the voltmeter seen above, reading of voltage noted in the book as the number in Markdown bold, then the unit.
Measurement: **10** V
